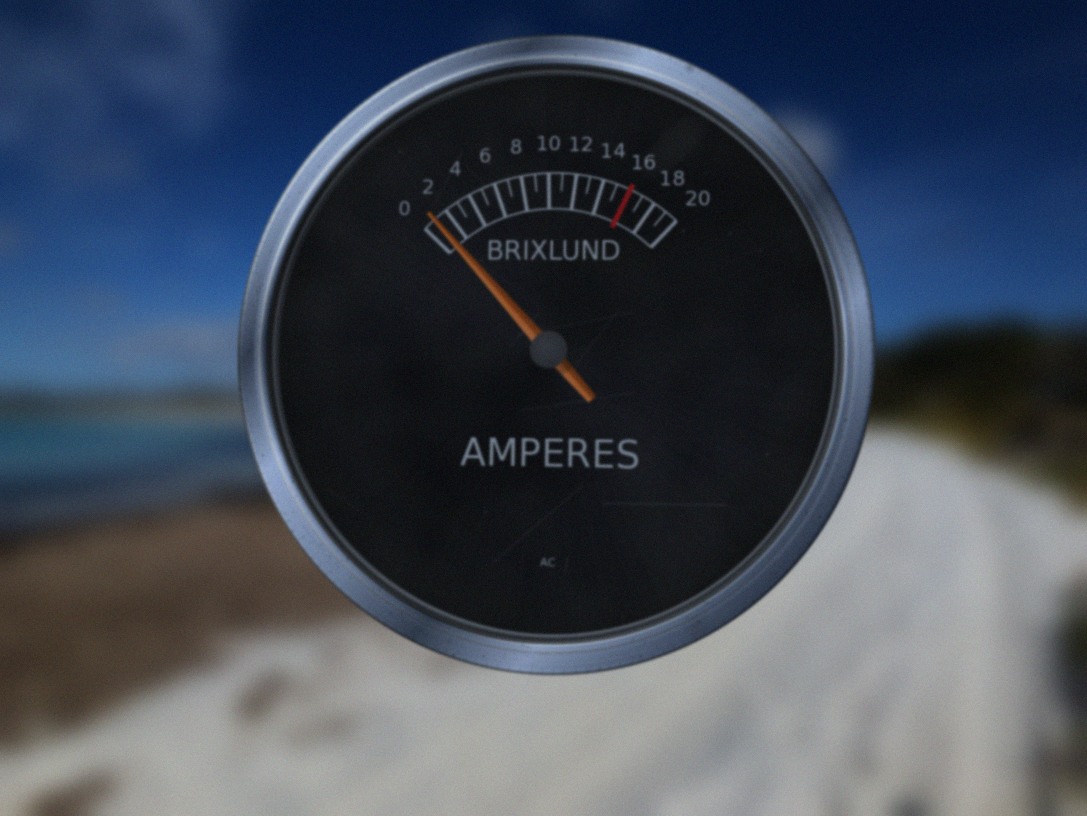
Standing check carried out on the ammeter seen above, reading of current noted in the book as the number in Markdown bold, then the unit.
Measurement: **1** A
